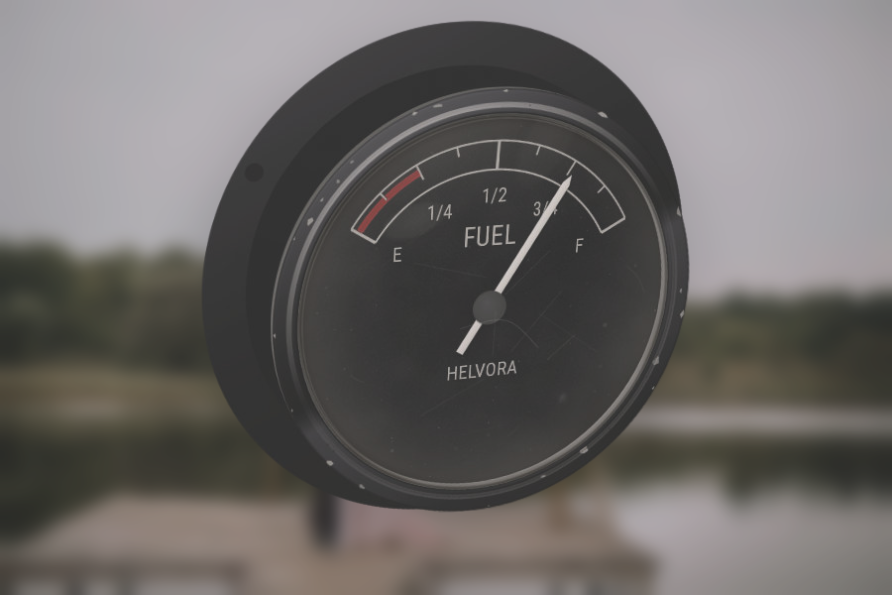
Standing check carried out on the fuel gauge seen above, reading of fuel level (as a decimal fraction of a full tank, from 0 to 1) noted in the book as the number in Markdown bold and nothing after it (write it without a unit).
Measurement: **0.75**
